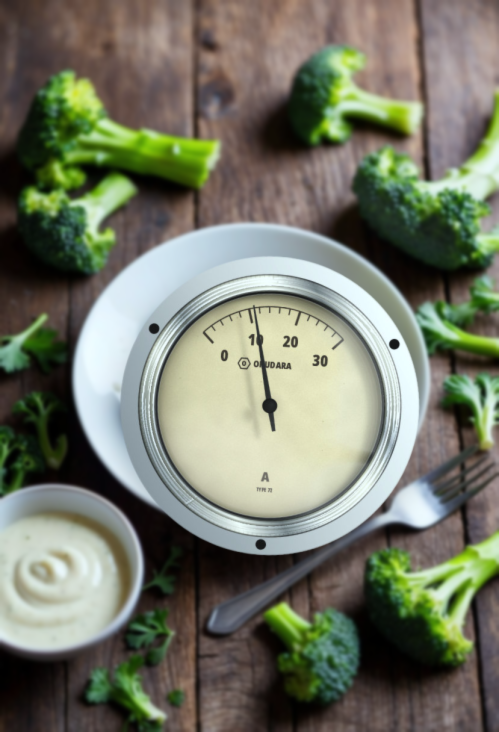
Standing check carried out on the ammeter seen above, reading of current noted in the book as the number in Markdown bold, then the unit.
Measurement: **11** A
